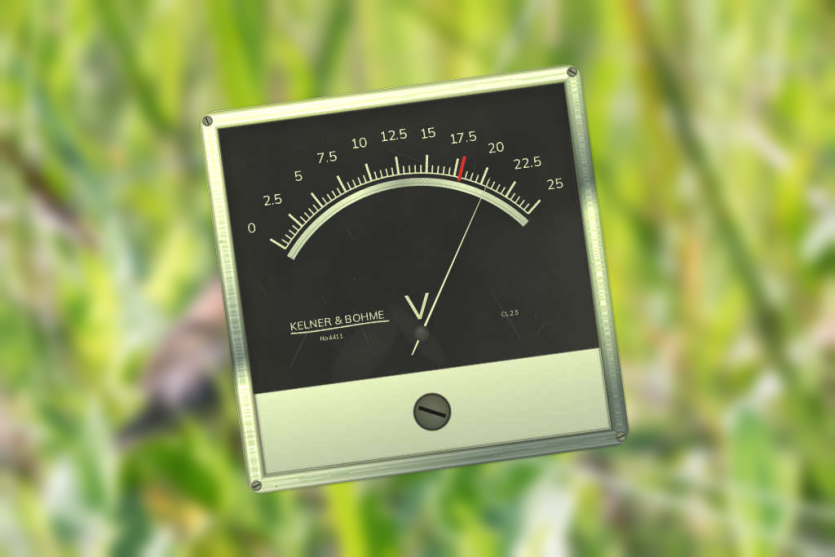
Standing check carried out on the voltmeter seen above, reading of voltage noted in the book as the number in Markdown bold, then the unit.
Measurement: **20.5** V
